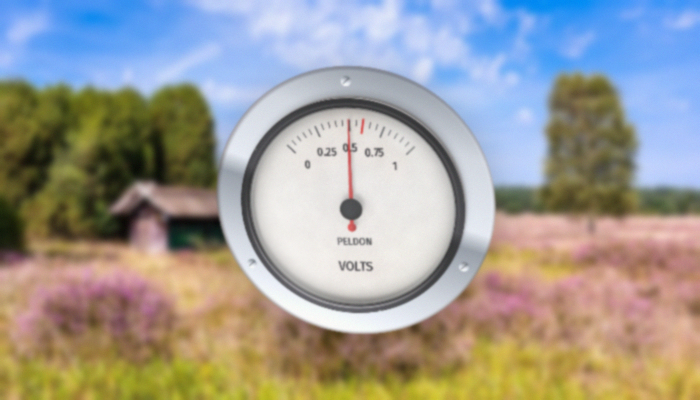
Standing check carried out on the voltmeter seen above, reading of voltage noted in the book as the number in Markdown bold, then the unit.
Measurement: **0.5** V
